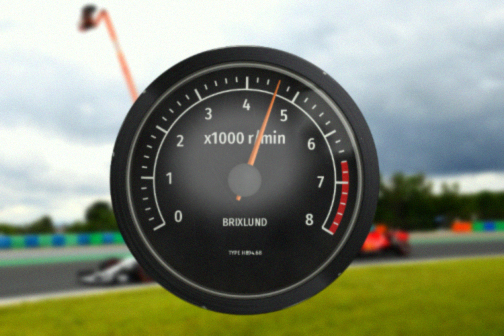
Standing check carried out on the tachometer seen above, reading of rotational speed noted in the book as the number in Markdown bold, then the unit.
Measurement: **4600** rpm
